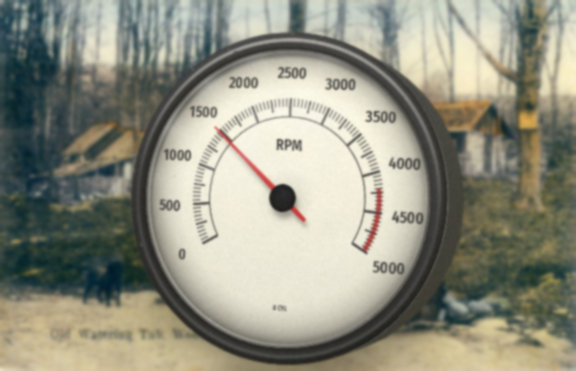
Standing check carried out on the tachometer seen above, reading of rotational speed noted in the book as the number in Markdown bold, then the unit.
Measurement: **1500** rpm
